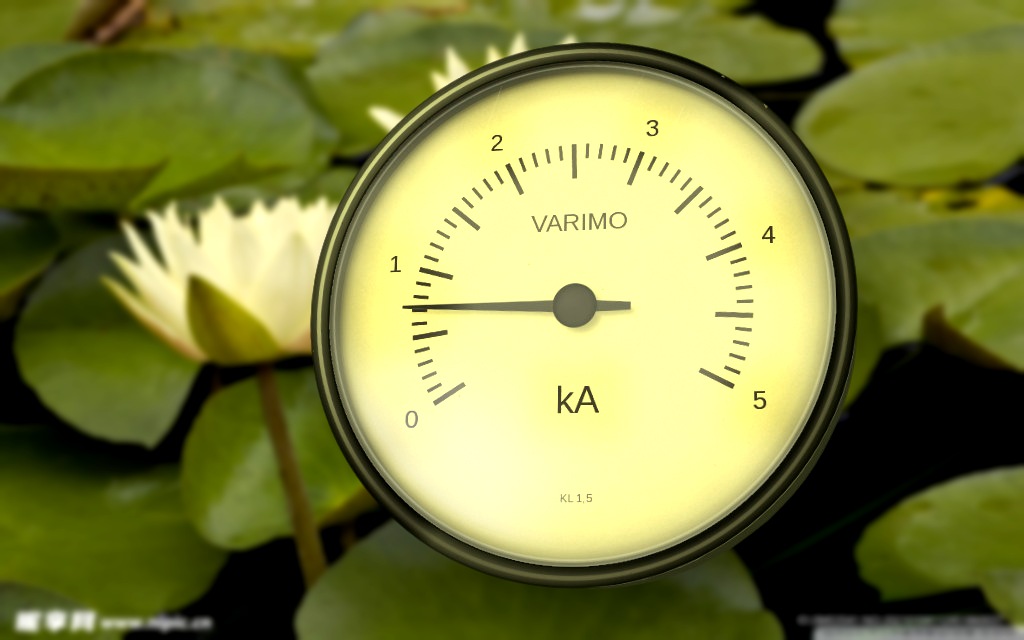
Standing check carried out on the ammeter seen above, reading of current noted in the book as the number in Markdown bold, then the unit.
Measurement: **0.7** kA
